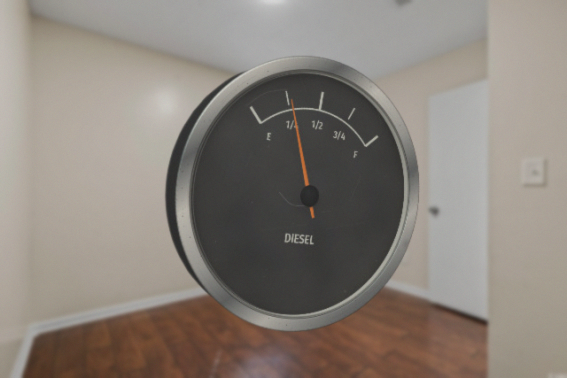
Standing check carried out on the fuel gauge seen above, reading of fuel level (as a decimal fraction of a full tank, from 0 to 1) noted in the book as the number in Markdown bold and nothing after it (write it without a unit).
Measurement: **0.25**
